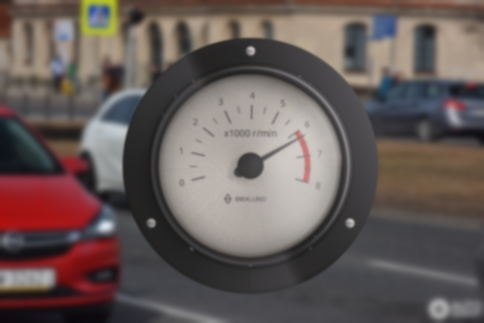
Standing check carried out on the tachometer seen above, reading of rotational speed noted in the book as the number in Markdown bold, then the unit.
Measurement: **6250** rpm
